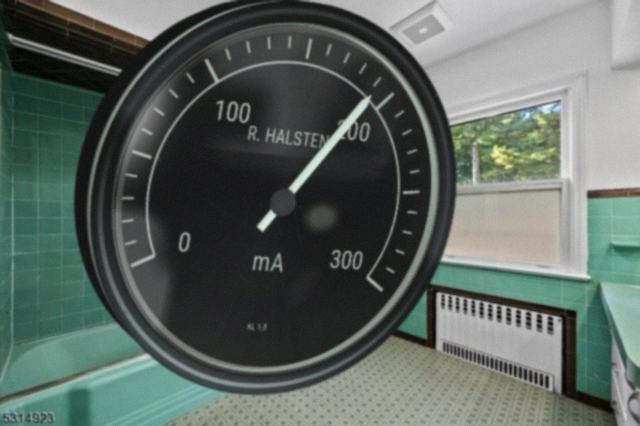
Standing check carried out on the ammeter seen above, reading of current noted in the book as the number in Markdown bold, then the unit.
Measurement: **190** mA
